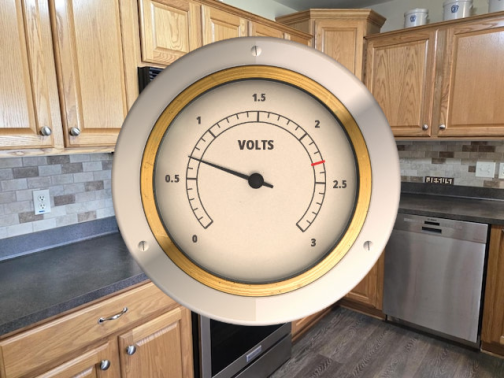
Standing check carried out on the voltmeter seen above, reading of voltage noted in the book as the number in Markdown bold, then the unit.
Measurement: **0.7** V
